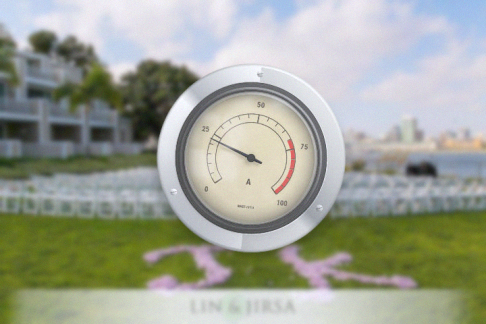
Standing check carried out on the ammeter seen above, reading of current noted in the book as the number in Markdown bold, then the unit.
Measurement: **22.5** A
